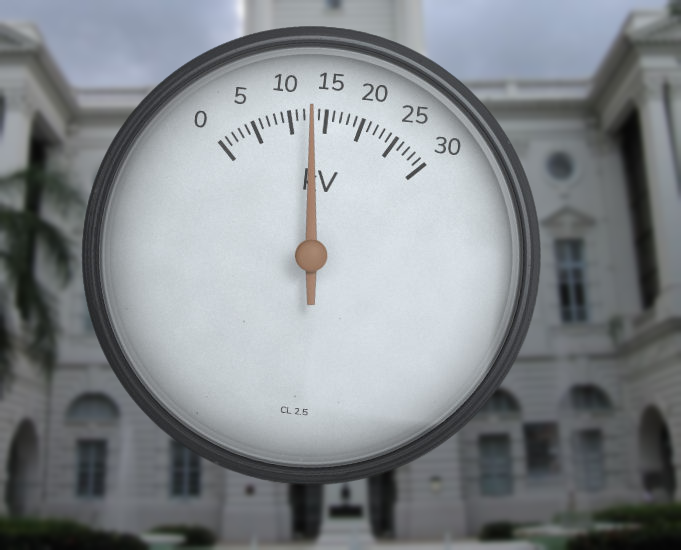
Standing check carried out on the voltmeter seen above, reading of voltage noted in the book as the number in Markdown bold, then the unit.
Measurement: **13** kV
